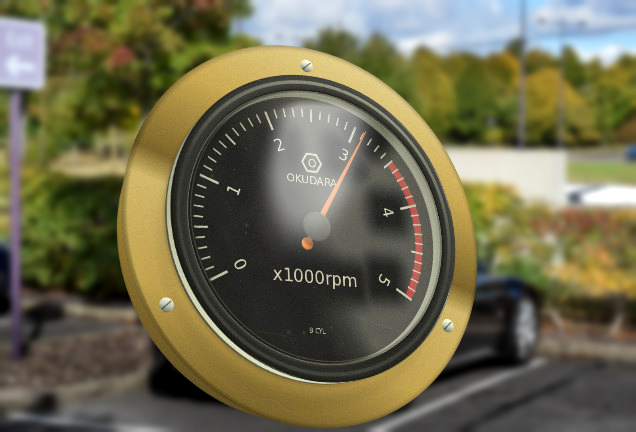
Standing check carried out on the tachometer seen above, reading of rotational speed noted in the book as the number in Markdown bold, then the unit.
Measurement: **3100** rpm
